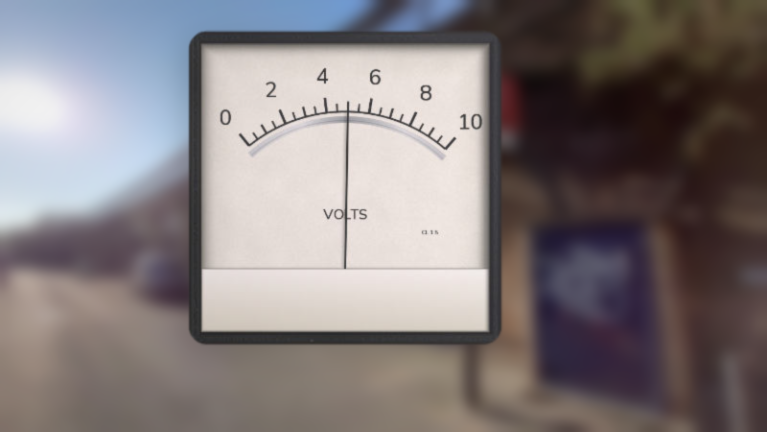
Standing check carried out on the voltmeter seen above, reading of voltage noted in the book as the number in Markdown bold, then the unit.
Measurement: **5** V
